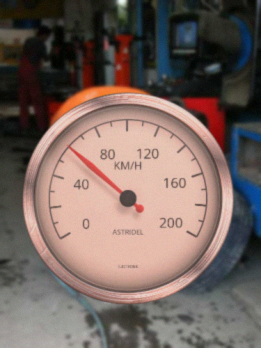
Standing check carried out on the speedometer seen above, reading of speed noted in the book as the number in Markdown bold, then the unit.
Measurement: **60** km/h
